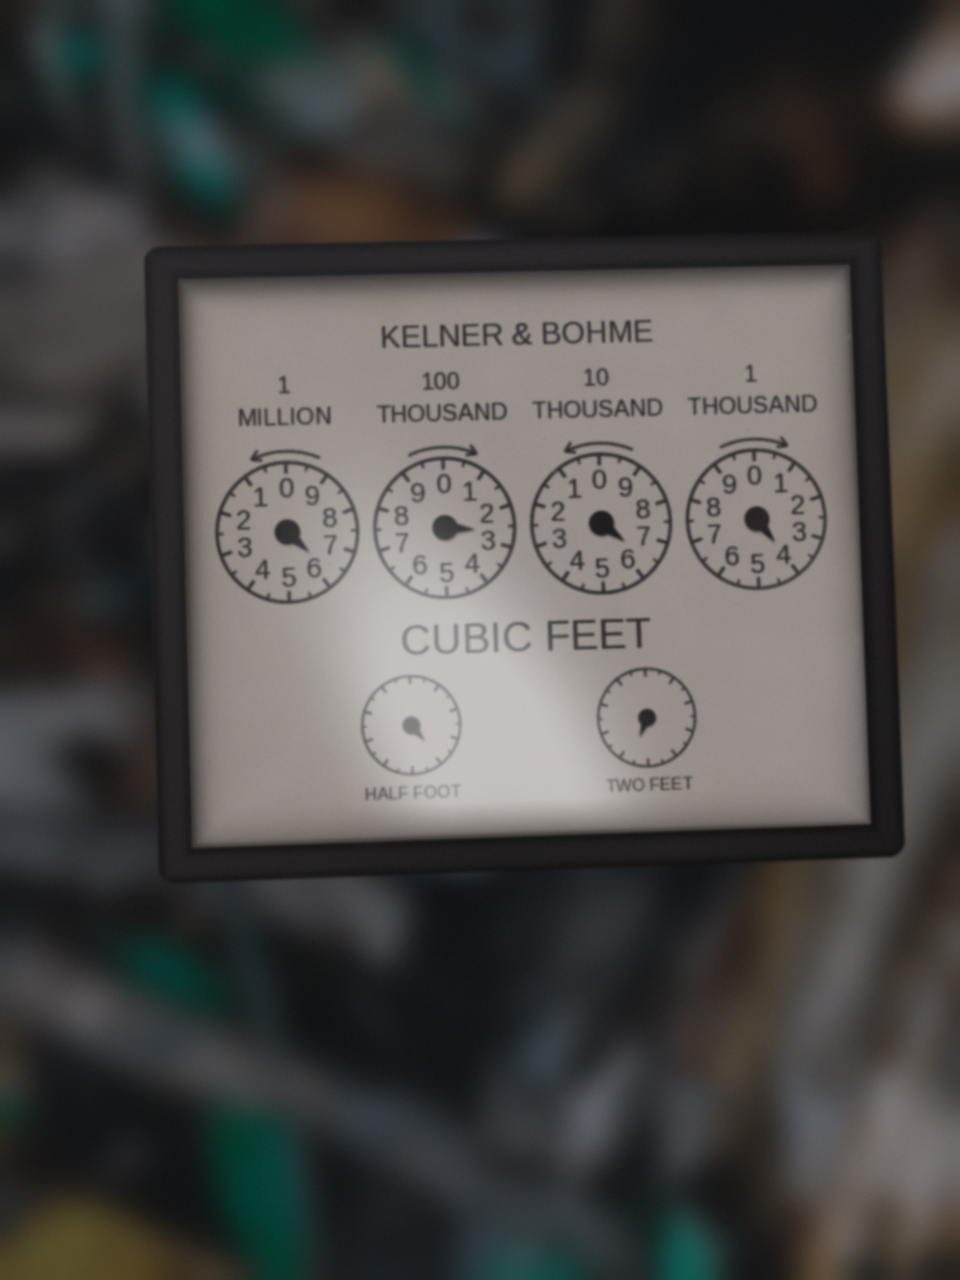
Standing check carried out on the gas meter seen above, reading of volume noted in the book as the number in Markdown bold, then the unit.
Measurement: **626400** ft³
